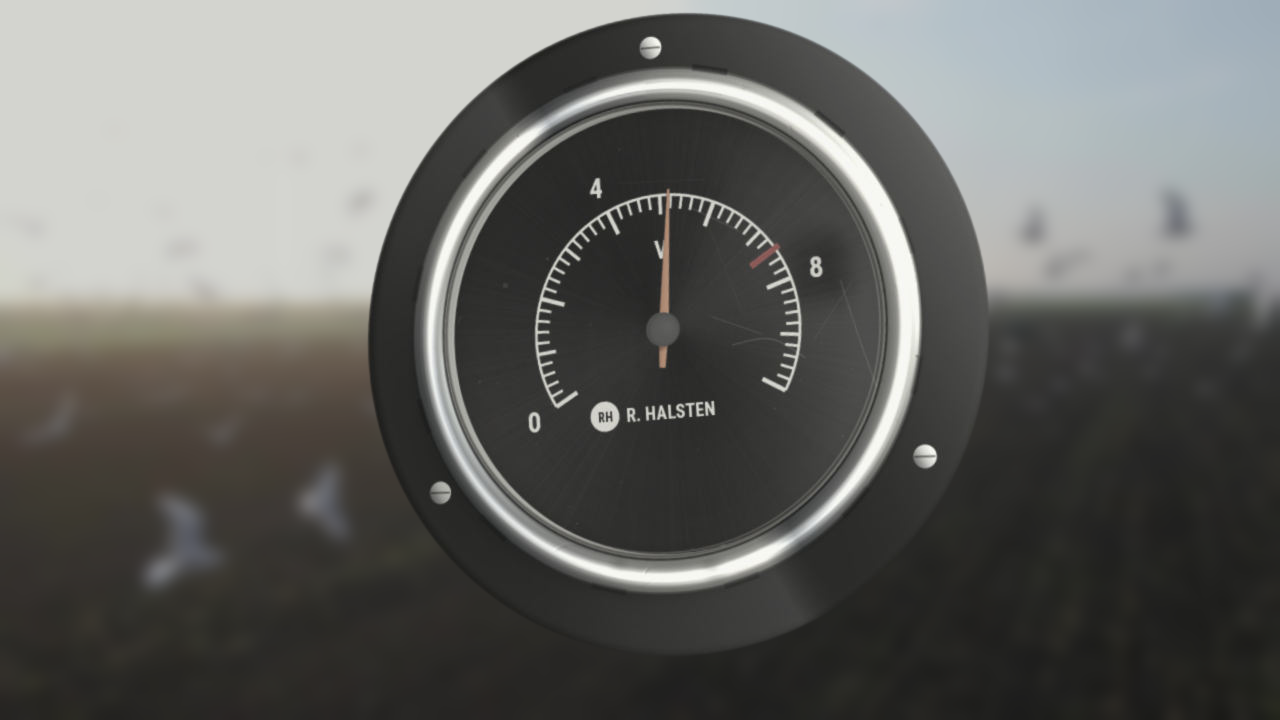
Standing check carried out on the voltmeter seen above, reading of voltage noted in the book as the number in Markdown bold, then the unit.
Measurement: **5.2** V
